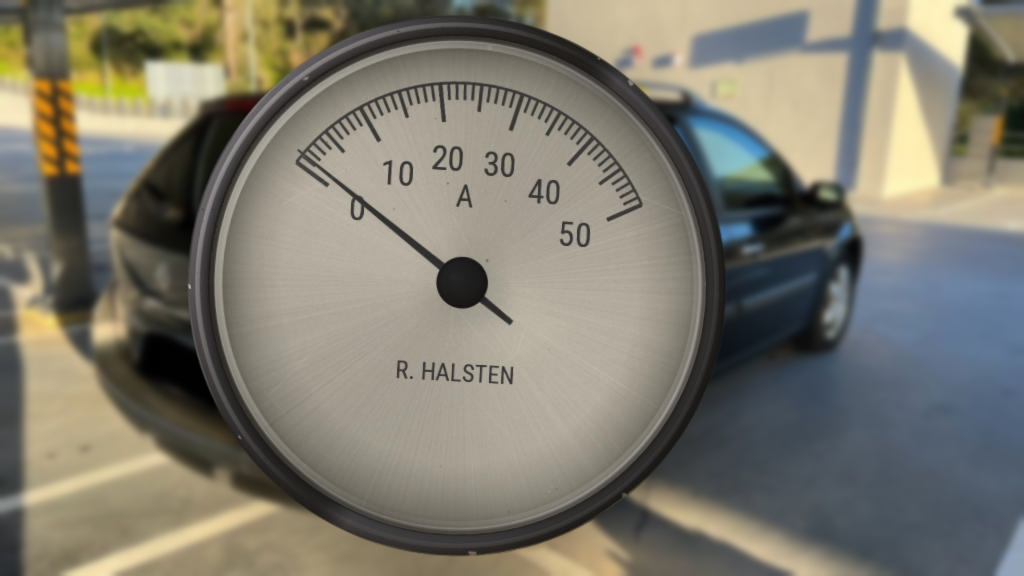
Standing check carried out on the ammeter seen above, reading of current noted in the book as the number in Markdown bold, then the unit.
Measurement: **1** A
